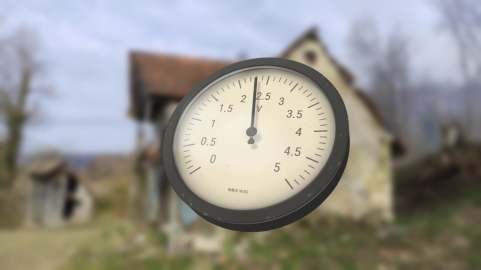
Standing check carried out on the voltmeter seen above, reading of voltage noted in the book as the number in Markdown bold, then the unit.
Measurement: **2.3** V
